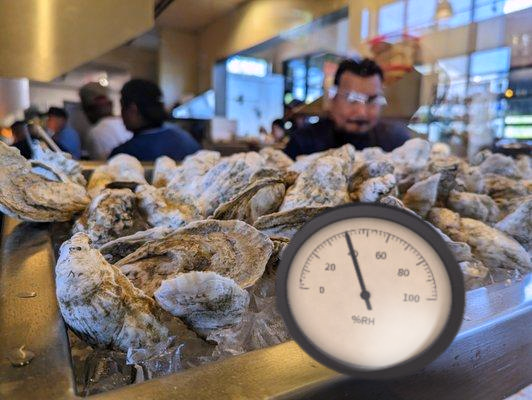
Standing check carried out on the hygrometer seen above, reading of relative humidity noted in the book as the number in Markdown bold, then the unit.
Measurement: **40** %
